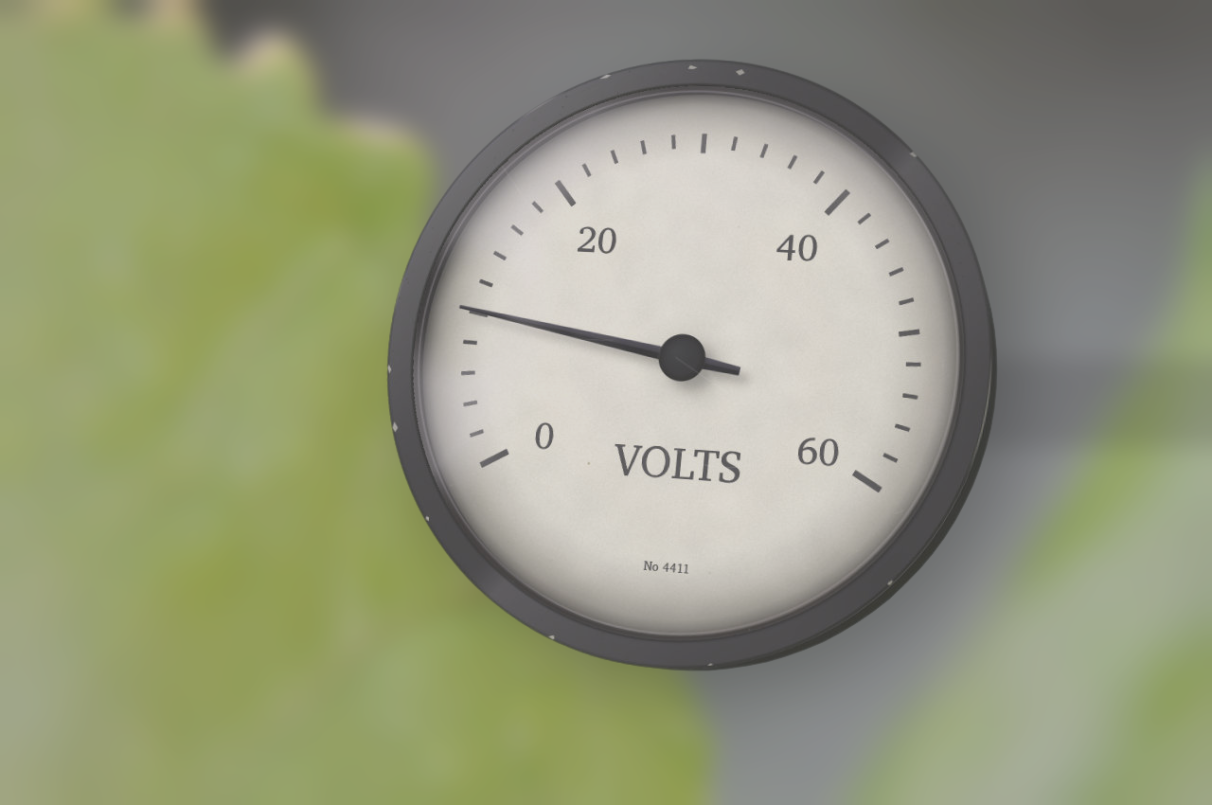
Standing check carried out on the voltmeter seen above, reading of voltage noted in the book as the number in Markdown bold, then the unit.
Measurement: **10** V
